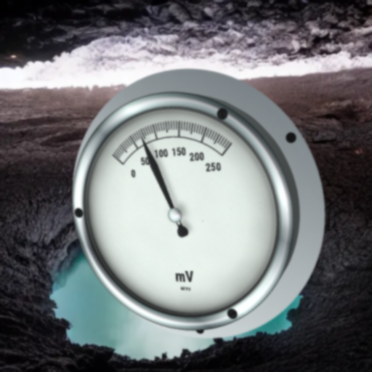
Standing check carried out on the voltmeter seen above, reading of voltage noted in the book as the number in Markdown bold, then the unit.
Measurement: **75** mV
